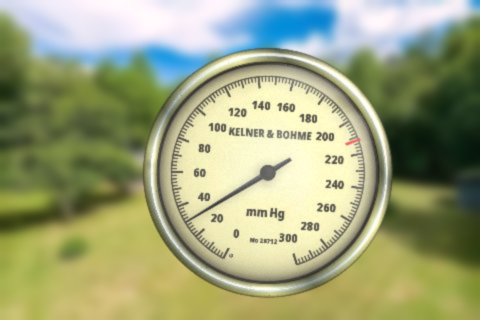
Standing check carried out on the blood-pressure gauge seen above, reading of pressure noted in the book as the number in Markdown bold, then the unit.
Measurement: **30** mmHg
